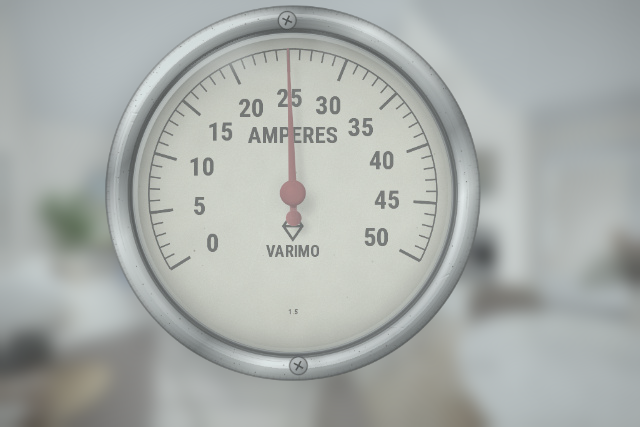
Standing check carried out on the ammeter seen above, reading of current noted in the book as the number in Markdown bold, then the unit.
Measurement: **25** A
